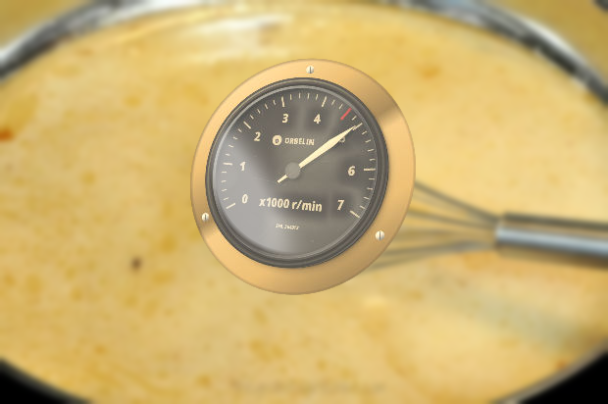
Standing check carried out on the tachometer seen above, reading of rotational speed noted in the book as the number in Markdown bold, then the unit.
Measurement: **5000** rpm
